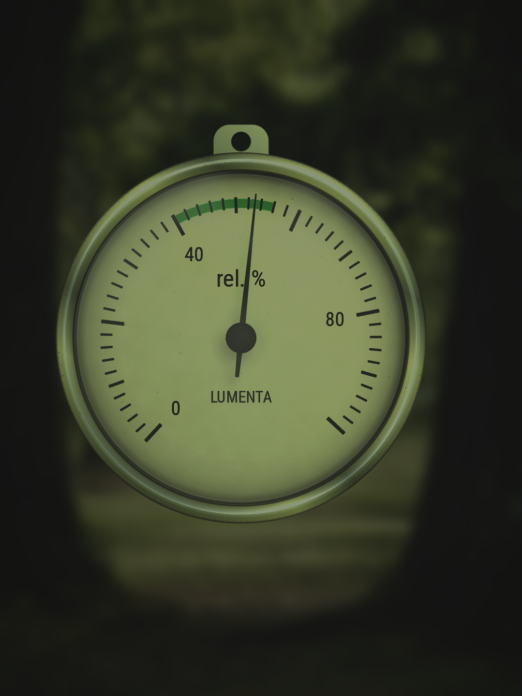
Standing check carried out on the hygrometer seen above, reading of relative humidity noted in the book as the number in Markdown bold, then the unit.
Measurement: **53** %
